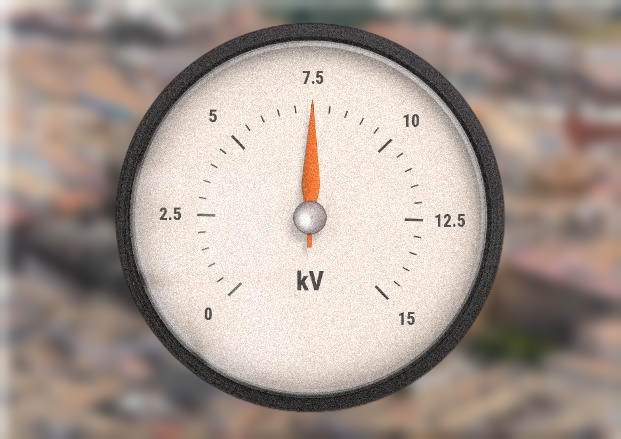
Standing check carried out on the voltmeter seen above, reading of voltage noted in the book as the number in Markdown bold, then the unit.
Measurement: **7.5** kV
